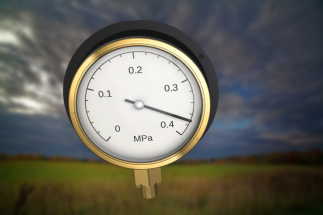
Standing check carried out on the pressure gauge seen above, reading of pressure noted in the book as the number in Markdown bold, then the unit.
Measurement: **0.37** MPa
